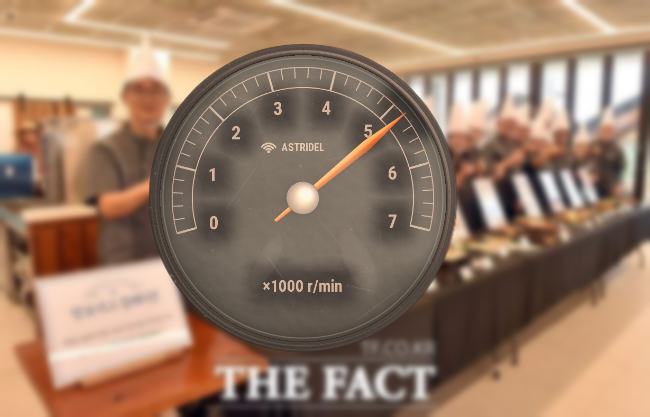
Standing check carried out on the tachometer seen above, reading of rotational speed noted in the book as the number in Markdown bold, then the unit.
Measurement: **5200** rpm
